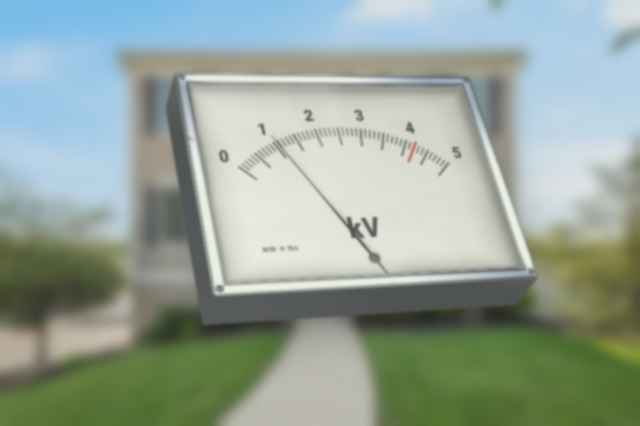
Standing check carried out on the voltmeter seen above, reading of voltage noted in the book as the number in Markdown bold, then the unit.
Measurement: **1** kV
